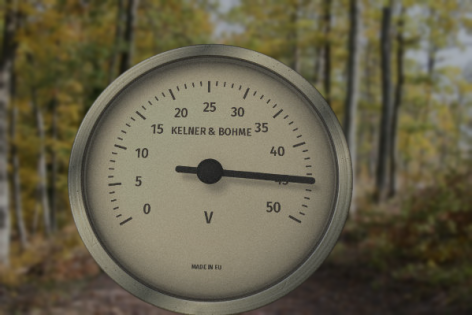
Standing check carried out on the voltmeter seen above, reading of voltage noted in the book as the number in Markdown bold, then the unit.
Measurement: **45** V
